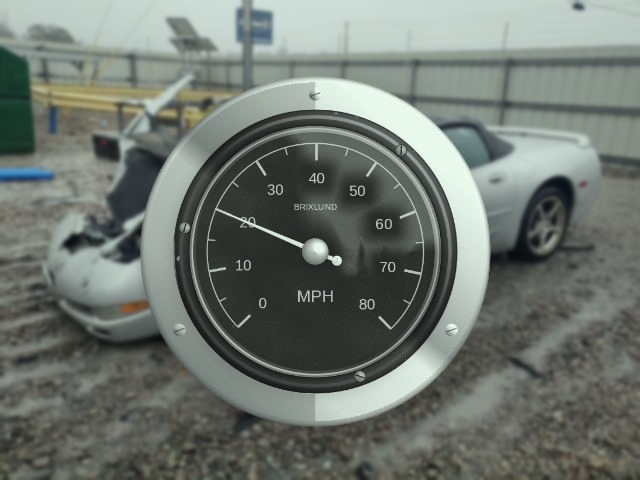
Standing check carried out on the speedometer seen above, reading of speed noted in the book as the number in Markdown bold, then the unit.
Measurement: **20** mph
